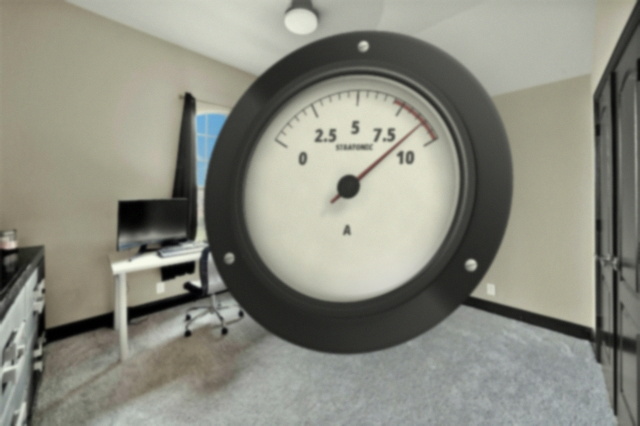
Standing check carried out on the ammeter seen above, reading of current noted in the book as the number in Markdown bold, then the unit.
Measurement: **9** A
